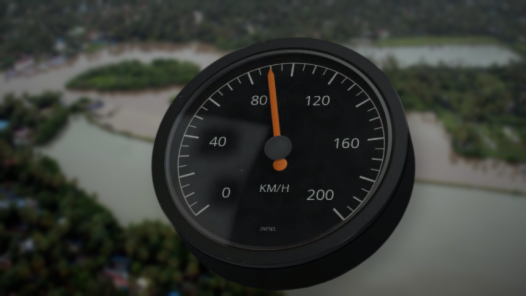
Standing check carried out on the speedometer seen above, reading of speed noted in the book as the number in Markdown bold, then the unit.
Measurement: **90** km/h
